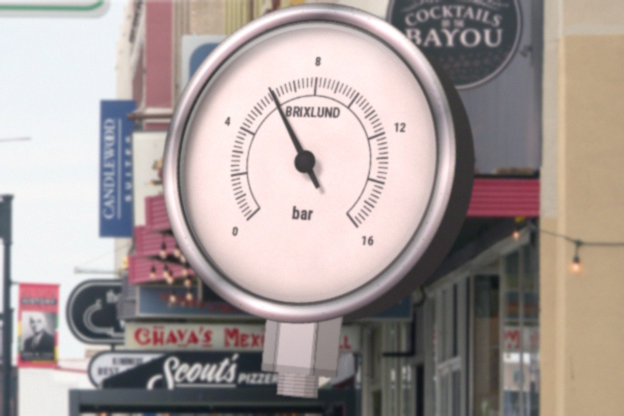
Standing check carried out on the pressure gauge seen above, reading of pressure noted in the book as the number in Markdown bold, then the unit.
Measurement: **6** bar
